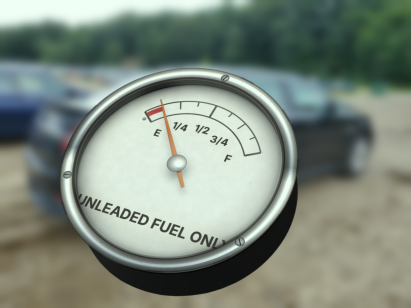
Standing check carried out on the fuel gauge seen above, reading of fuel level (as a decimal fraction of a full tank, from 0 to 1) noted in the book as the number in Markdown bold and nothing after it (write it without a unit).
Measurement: **0.125**
